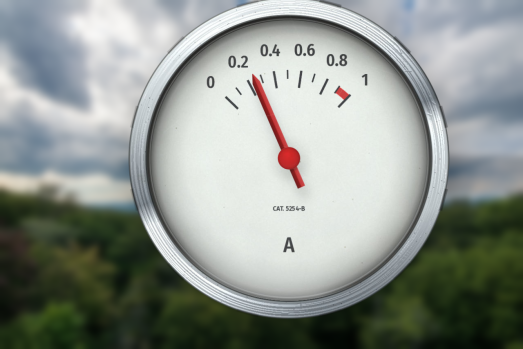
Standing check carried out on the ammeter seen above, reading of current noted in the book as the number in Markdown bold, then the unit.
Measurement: **0.25** A
